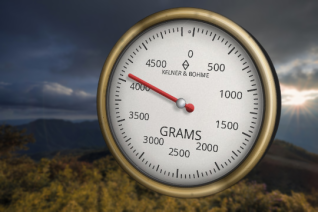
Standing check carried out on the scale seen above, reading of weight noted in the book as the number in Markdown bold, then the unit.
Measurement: **4100** g
